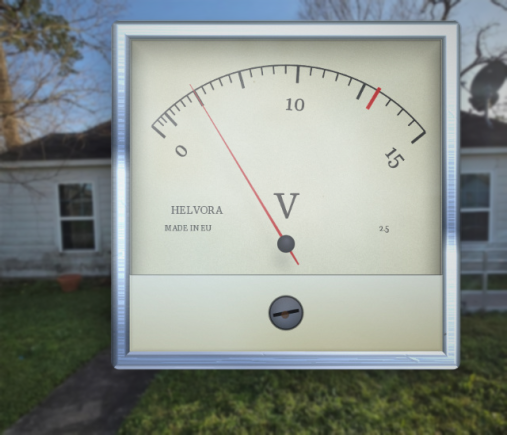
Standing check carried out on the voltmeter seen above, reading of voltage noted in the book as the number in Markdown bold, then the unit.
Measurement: **5** V
